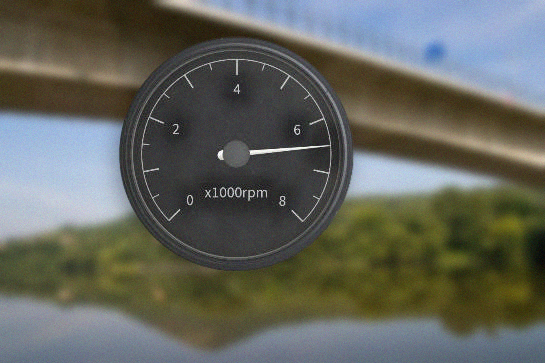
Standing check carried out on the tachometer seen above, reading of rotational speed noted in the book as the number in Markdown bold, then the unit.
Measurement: **6500** rpm
